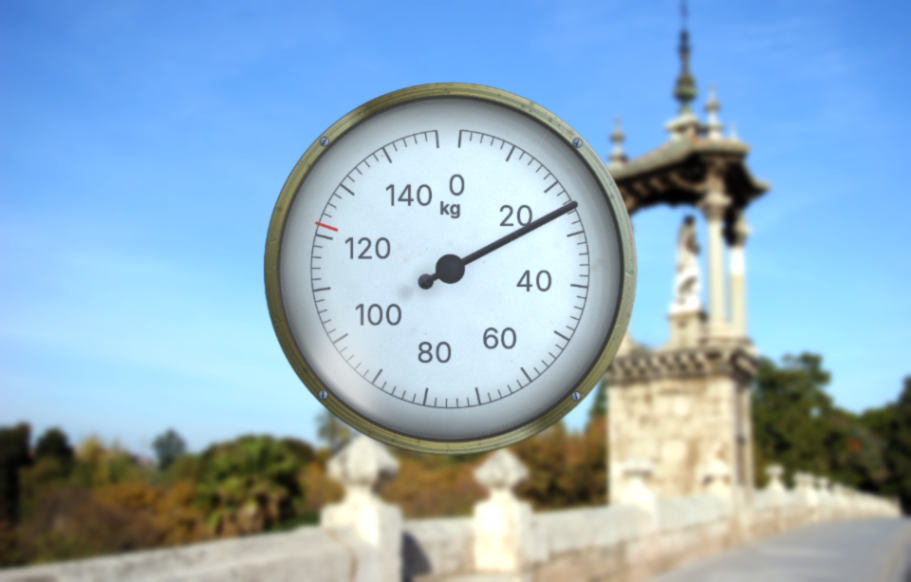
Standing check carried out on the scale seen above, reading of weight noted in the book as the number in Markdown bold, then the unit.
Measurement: **25** kg
